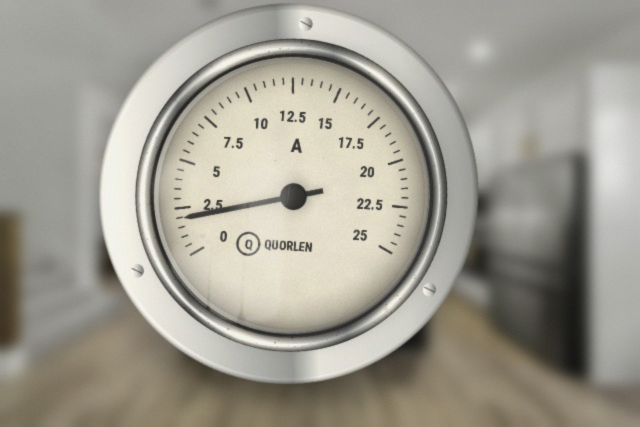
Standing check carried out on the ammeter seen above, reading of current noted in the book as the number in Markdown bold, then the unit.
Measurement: **2** A
